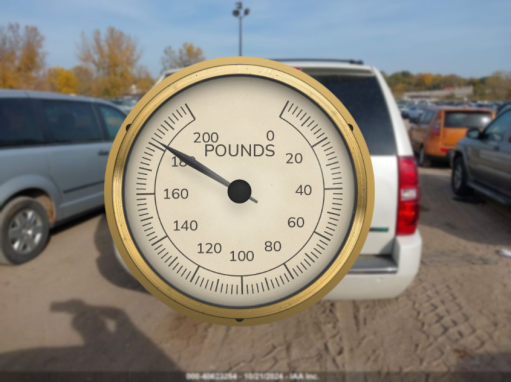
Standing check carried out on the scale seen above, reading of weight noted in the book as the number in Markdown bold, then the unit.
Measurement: **182** lb
